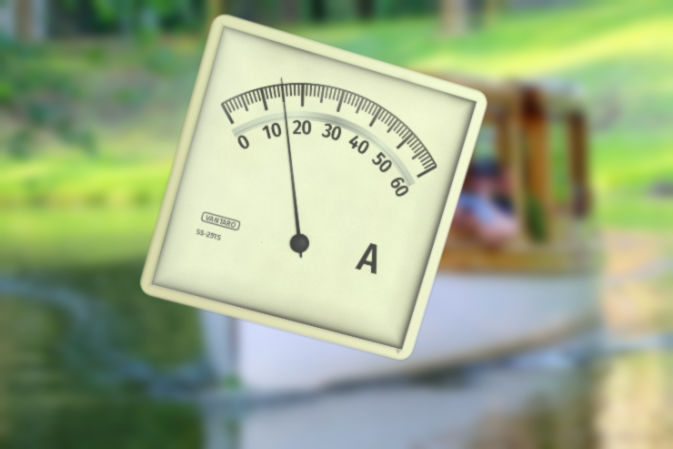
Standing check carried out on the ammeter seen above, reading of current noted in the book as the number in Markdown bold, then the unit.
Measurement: **15** A
